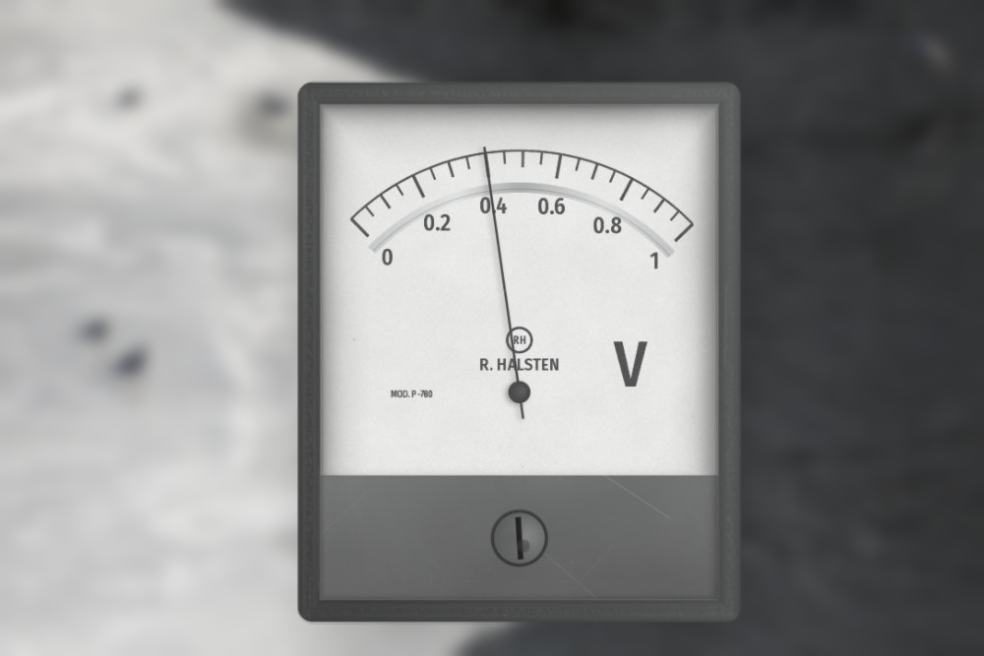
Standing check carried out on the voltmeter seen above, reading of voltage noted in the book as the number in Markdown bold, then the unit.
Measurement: **0.4** V
